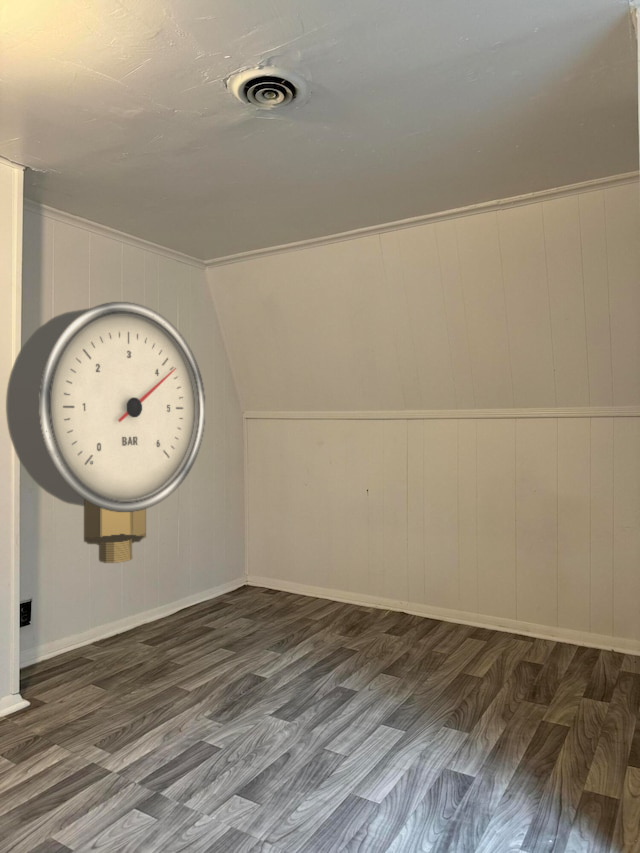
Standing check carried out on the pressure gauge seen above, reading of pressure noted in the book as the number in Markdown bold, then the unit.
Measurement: **4.2** bar
